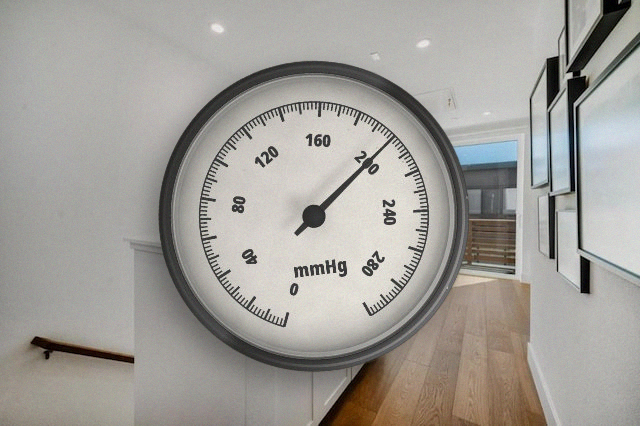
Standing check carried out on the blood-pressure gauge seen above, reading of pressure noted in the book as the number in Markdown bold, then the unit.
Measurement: **200** mmHg
